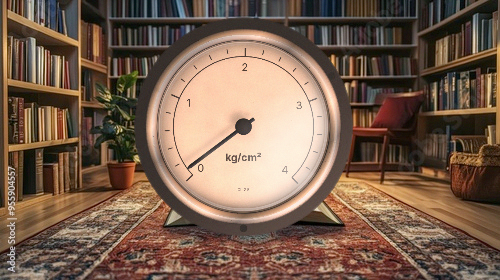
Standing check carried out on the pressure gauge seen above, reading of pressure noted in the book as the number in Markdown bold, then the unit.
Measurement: **0.1** kg/cm²
